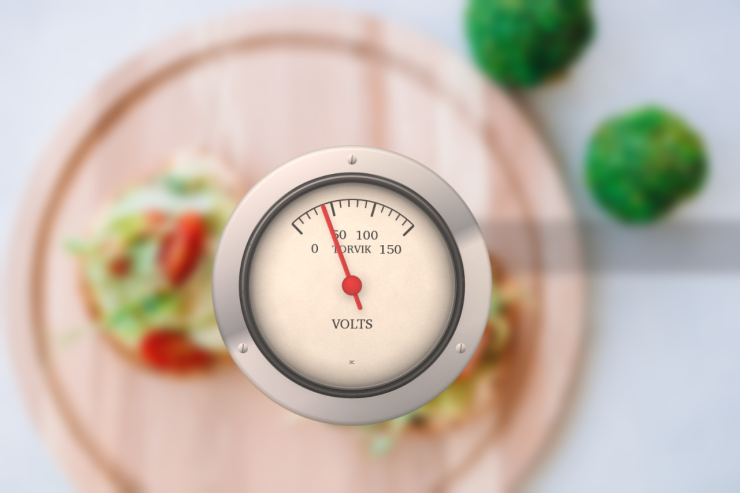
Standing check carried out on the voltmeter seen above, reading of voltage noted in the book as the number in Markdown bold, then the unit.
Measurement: **40** V
